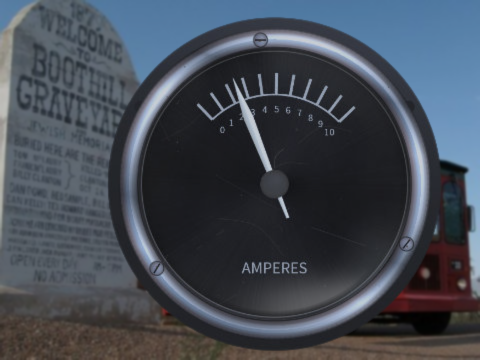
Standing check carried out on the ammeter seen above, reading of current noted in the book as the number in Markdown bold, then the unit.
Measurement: **2.5** A
